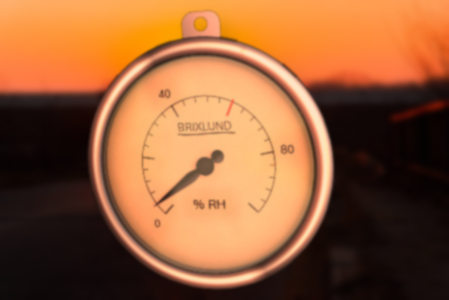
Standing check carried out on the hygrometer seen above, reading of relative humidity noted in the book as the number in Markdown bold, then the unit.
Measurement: **4** %
